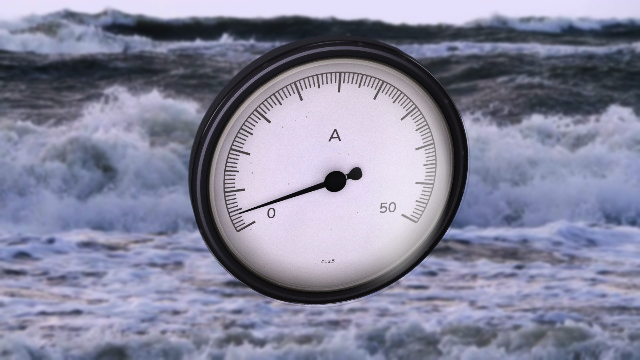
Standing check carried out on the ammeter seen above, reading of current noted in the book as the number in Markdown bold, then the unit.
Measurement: **2.5** A
